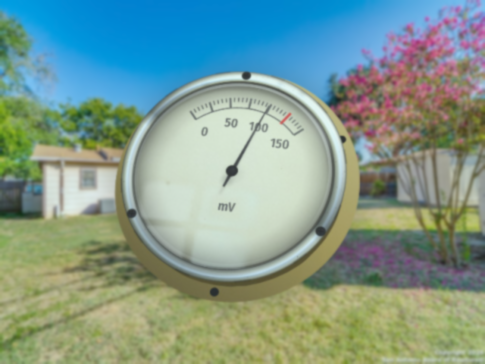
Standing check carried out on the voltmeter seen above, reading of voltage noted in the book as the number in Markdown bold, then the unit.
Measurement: **100** mV
